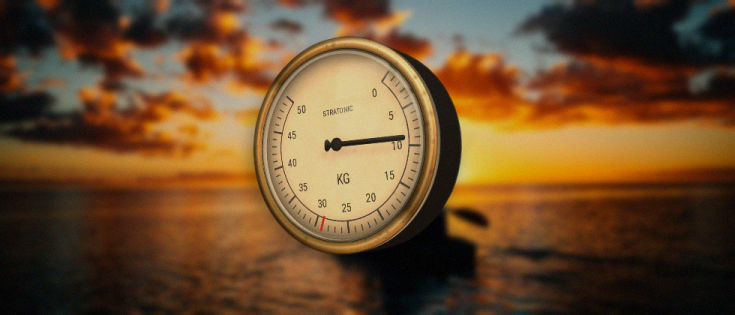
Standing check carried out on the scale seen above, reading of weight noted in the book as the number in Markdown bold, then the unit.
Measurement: **9** kg
